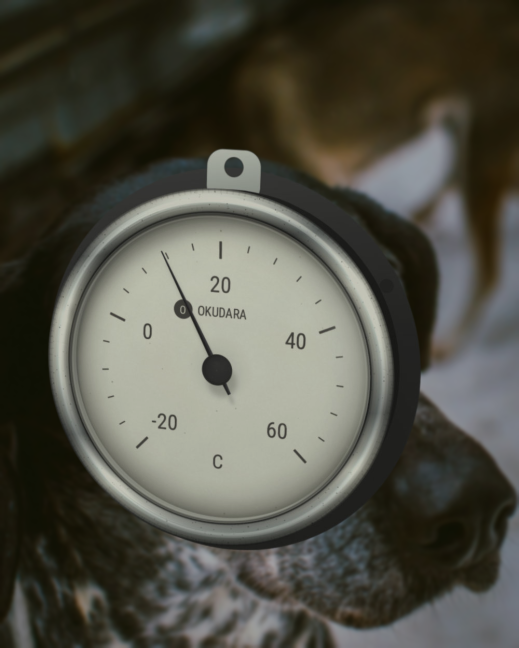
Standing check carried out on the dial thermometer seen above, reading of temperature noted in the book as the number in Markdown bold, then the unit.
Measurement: **12** °C
